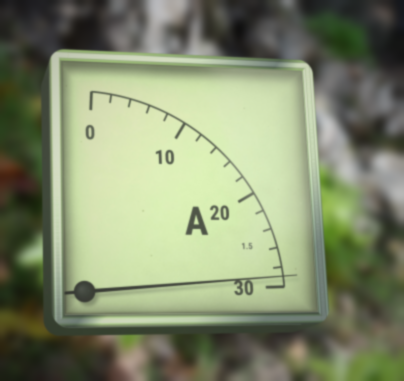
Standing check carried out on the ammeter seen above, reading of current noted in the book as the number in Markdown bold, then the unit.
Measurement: **29** A
